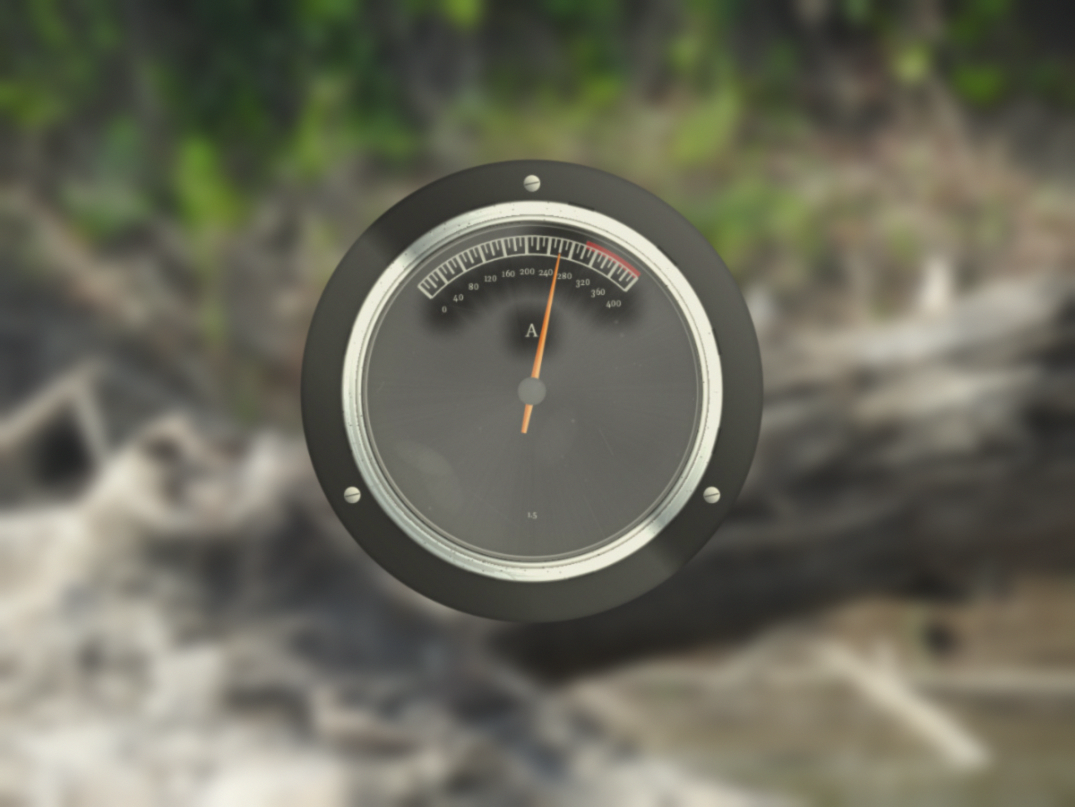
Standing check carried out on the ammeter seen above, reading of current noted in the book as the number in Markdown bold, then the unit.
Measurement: **260** A
